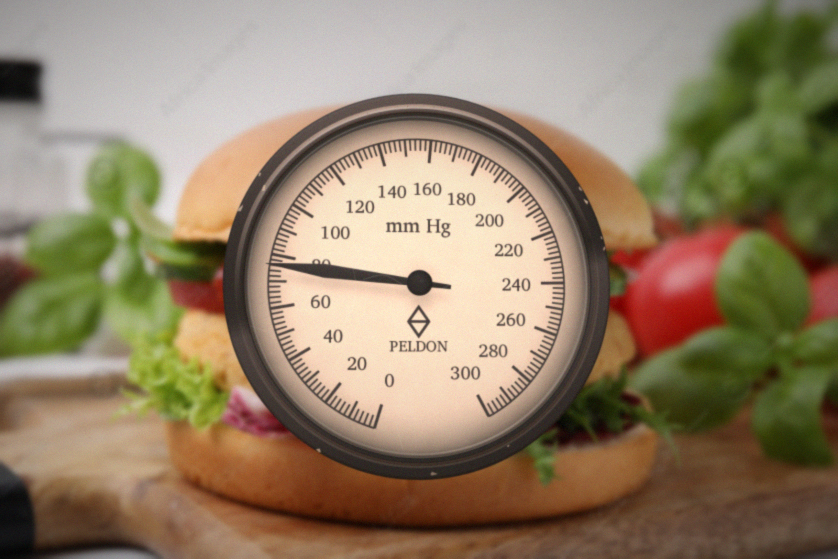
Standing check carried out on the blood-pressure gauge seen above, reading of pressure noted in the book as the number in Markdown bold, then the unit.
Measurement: **76** mmHg
